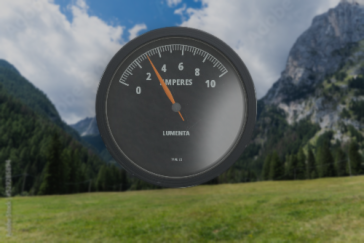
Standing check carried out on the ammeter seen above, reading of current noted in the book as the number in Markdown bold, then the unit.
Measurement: **3** A
